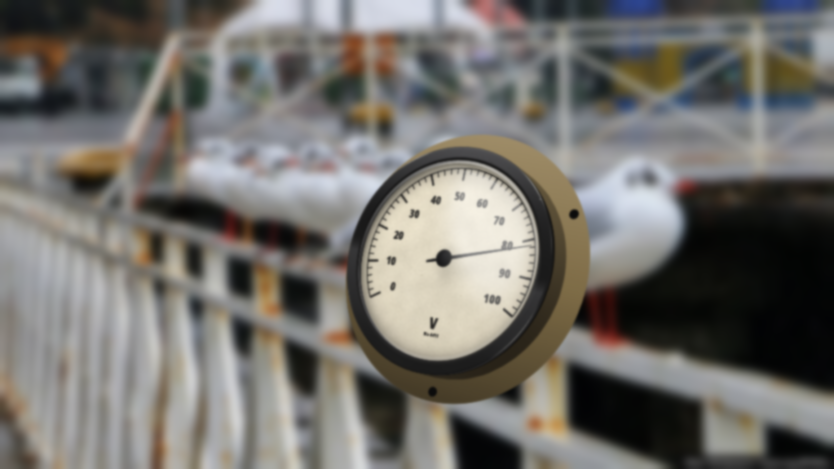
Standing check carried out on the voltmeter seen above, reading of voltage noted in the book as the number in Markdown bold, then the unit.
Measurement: **82** V
